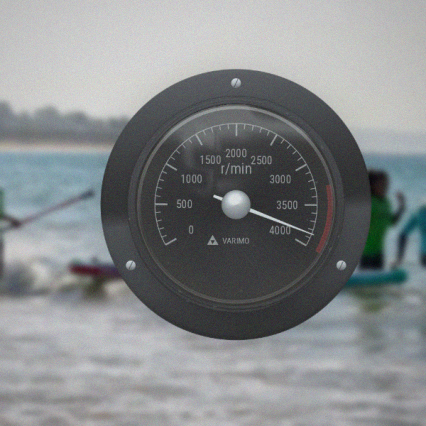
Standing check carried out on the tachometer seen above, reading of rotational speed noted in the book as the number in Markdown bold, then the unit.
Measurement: **3850** rpm
